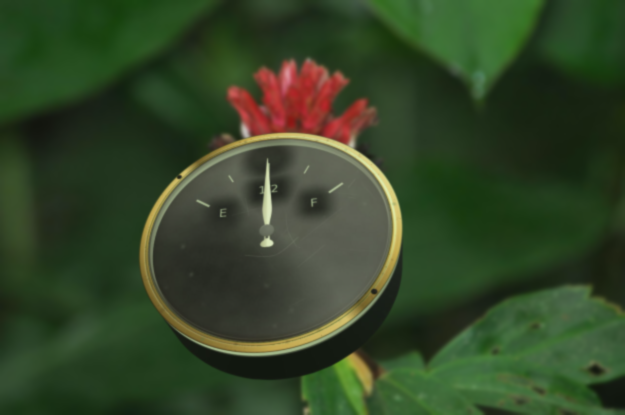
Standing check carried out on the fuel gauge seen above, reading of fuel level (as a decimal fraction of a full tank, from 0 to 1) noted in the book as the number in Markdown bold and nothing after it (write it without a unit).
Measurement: **0.5**
